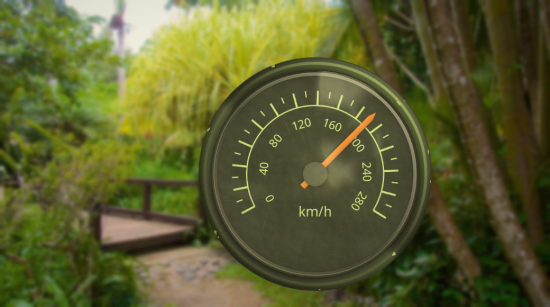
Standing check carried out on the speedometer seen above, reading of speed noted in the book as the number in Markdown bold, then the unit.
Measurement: **190** km/h
